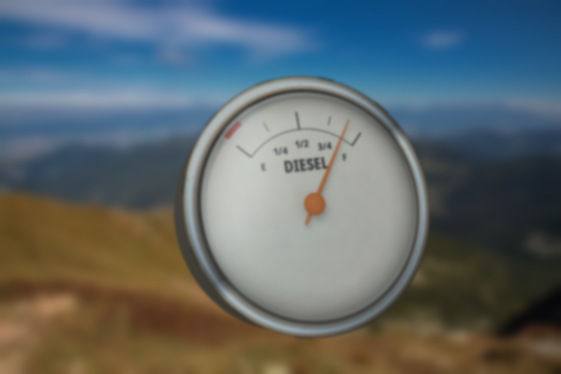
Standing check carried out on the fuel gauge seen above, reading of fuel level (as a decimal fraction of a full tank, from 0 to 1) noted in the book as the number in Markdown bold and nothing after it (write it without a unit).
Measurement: **0.875**
